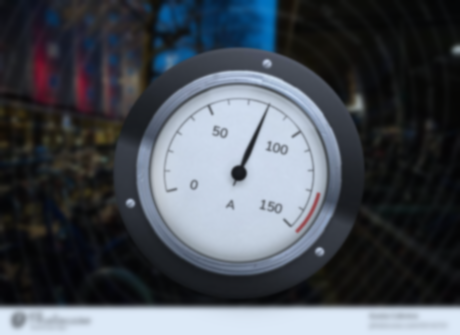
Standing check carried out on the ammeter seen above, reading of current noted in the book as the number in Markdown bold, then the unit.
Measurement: **80** A
